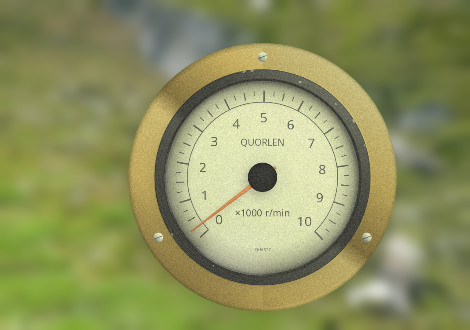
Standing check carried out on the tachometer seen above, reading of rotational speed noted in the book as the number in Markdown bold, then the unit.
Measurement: **250** rpm
